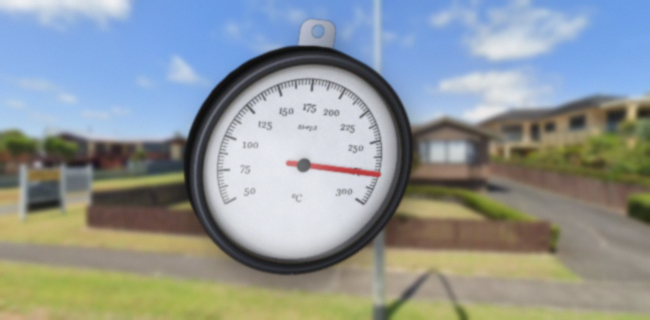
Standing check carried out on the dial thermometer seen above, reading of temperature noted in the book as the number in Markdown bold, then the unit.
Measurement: **275** °C
